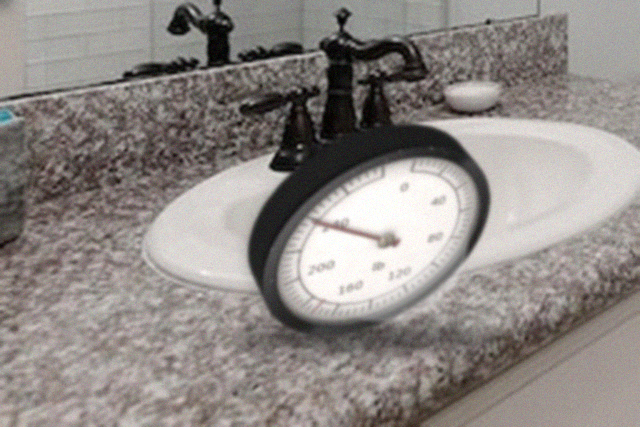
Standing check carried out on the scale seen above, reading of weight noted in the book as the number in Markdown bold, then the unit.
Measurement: **240** lb
